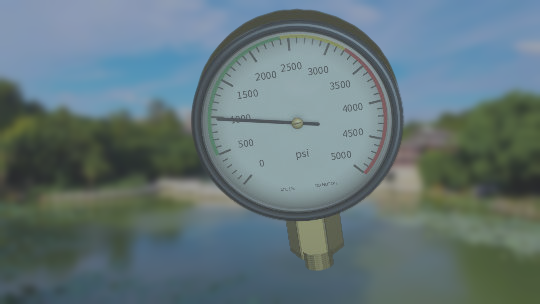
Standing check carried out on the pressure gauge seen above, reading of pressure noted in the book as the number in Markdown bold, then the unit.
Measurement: **1000** psi
